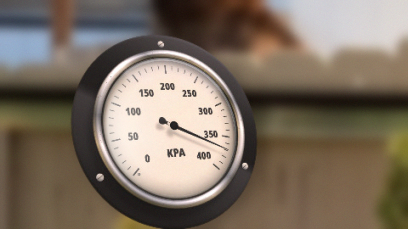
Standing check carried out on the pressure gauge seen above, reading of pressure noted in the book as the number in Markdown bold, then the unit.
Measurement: **370** kPa
